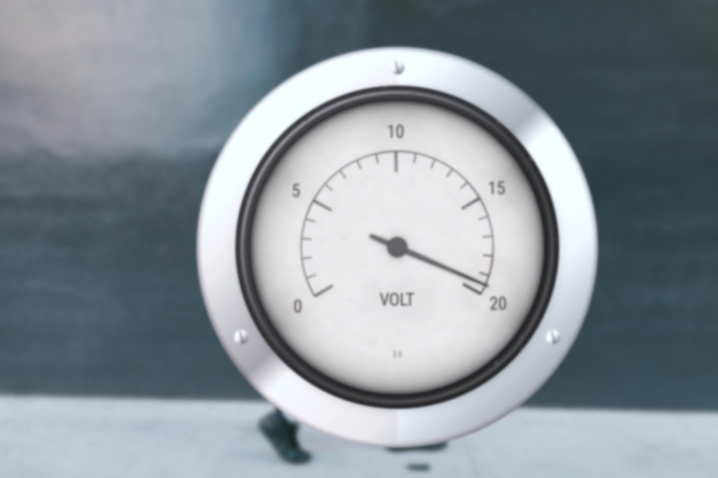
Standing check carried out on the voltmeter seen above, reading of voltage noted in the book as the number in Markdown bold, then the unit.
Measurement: **19.5** V
